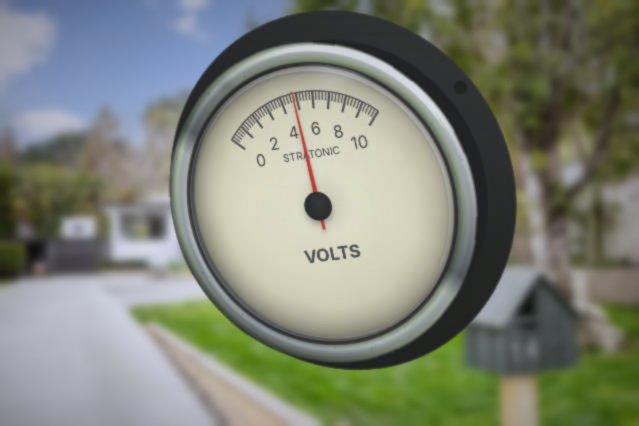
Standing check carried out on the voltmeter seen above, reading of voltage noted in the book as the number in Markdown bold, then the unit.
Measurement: **5** V
